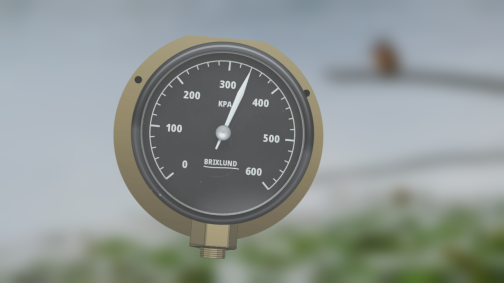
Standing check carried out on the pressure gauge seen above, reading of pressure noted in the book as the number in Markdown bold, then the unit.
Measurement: **340** kPa
